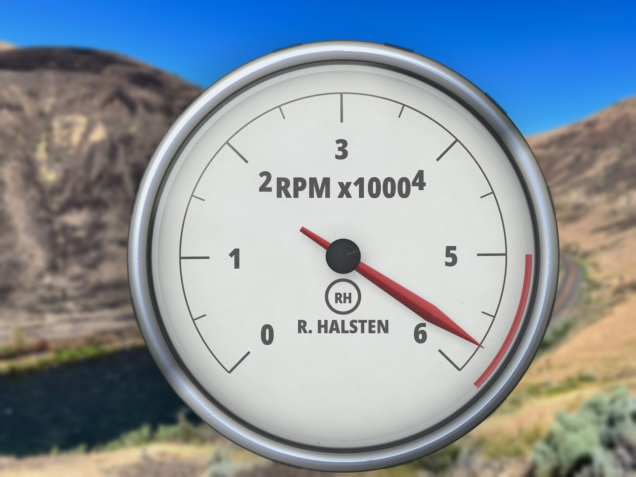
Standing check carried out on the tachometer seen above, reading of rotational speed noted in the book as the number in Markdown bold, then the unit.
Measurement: **5750** rpm
